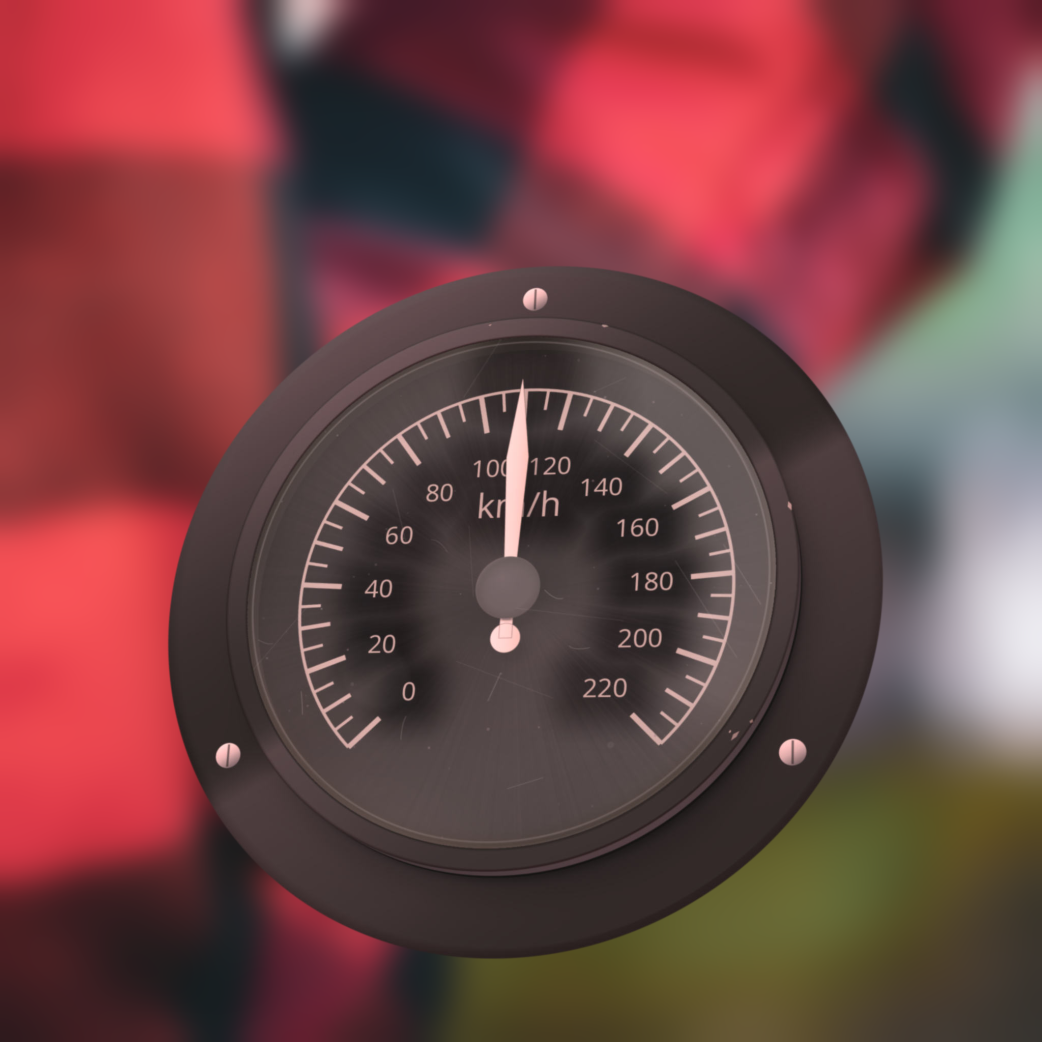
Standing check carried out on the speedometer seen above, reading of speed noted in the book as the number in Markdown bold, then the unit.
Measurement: **110** km/h
